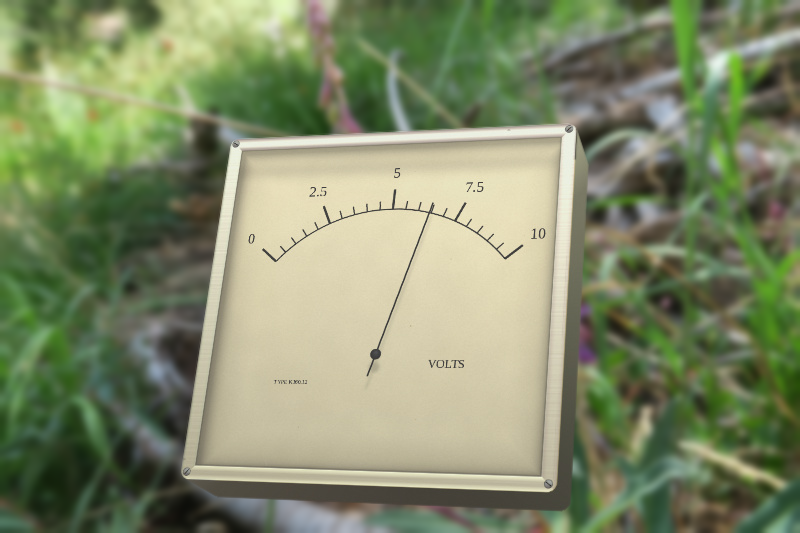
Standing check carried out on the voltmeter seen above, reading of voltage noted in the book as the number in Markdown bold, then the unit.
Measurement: **6.5** V
